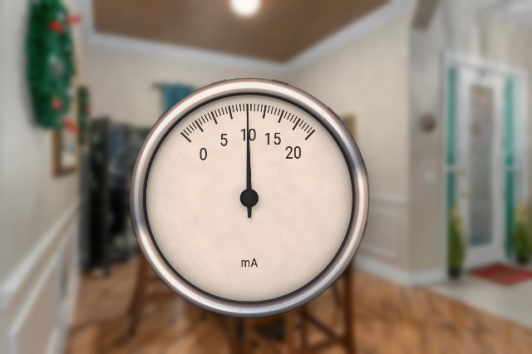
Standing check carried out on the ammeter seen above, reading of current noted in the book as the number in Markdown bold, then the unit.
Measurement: **10** mA
